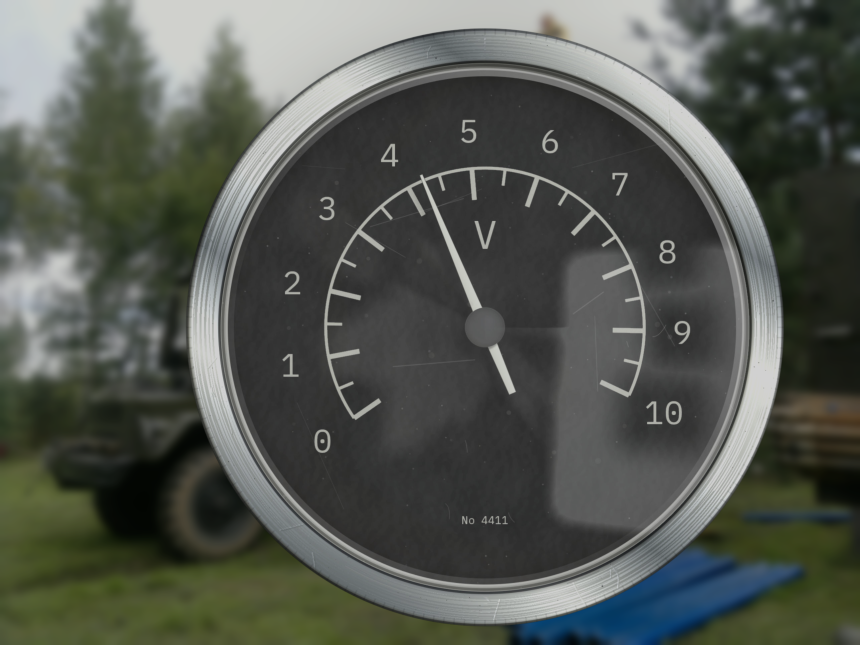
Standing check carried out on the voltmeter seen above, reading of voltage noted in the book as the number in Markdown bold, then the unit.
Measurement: **4.25** V
